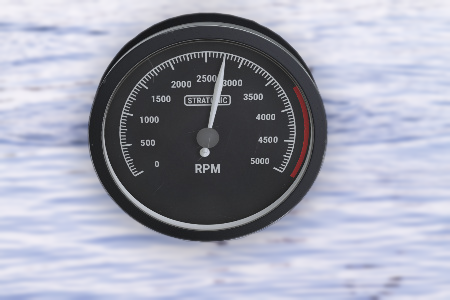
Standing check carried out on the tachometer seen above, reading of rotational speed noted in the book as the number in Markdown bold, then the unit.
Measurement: **2750** rpm
